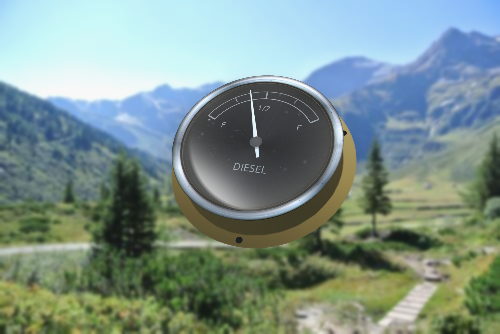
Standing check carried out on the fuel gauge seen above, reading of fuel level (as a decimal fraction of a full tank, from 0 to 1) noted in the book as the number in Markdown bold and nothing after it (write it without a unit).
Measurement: **0.375**
